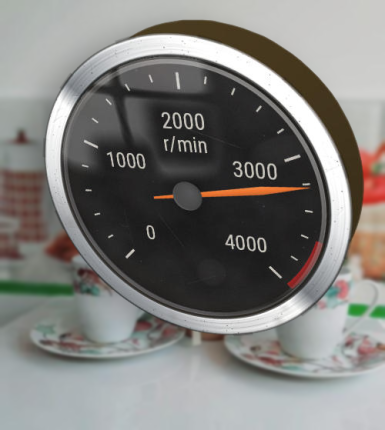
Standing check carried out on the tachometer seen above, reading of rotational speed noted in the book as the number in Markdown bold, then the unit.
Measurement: **3200** rpm
